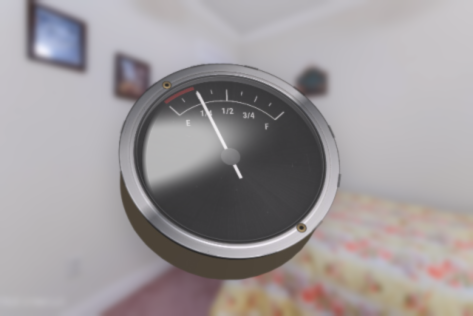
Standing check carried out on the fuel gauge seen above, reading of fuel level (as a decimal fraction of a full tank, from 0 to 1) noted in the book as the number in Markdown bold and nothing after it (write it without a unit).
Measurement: **0.25**
